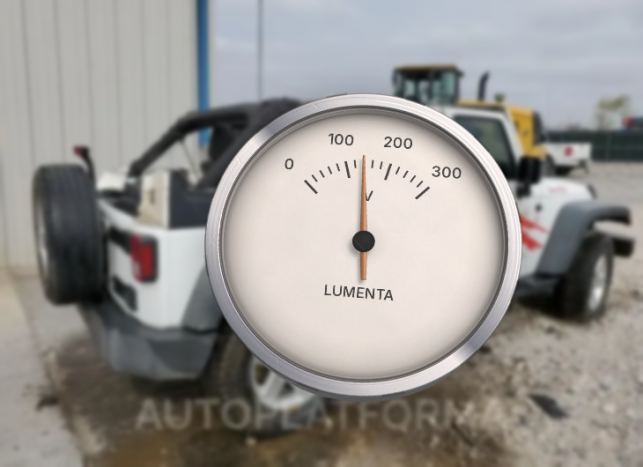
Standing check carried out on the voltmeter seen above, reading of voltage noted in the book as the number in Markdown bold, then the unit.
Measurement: **140** V
